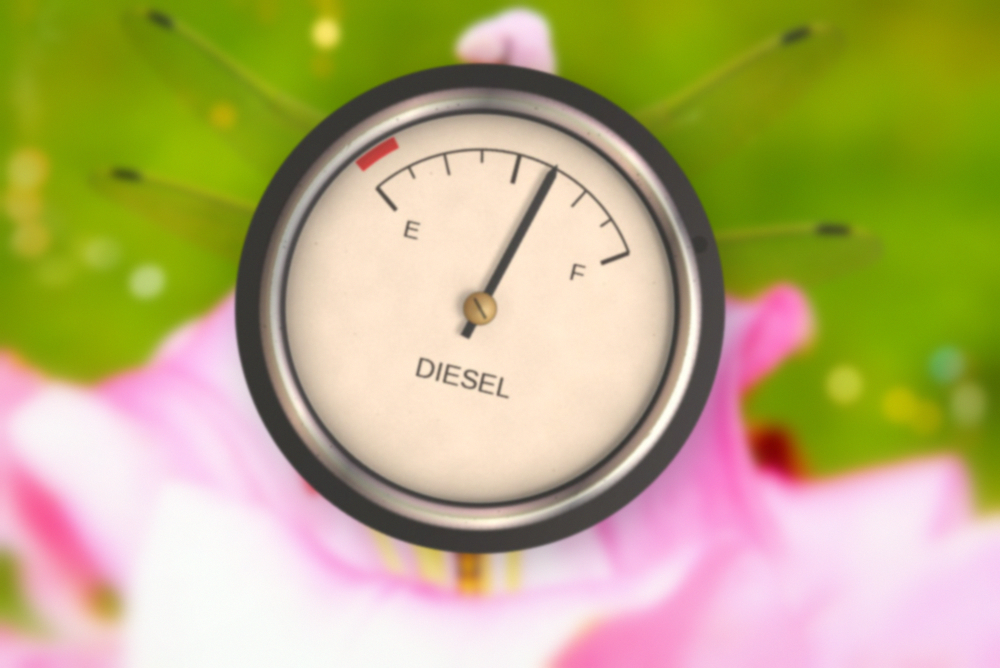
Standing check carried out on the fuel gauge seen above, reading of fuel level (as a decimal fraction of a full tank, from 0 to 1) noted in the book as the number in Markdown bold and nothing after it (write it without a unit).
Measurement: **0.625**
